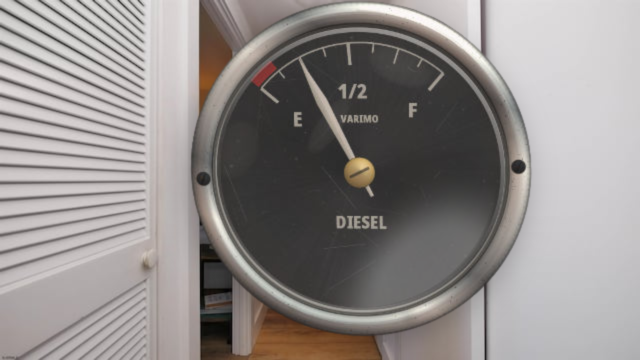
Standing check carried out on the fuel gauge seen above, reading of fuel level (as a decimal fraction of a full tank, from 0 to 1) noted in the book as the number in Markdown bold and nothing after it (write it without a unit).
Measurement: **0.25**
